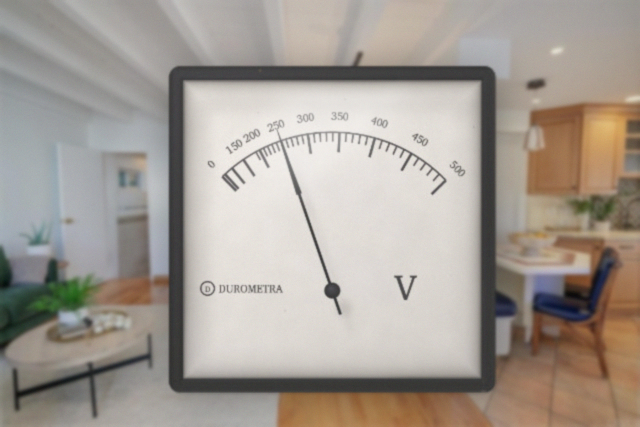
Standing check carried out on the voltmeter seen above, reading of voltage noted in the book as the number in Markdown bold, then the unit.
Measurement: **250** V
